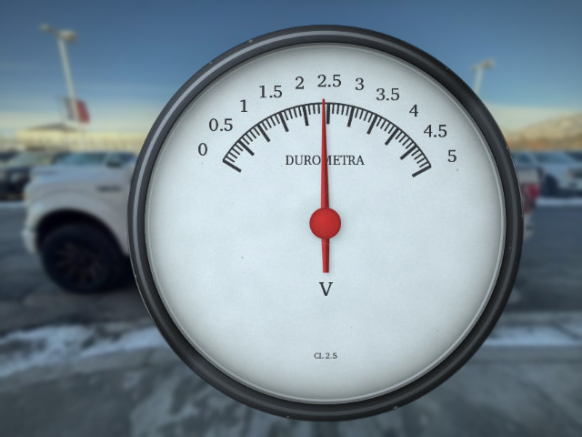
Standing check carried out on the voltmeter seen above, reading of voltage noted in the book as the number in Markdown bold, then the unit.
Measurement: **2.4** V
